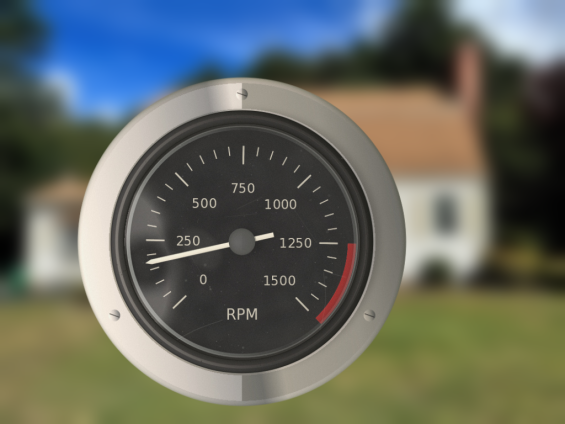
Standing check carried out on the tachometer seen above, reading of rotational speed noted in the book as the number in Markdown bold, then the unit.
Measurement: **175** rpm
